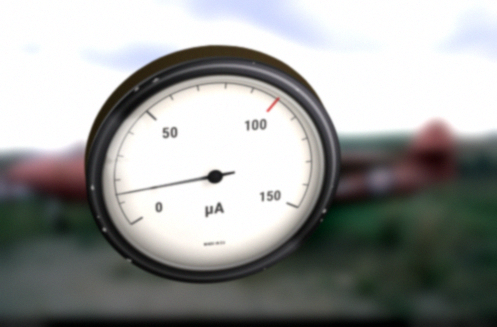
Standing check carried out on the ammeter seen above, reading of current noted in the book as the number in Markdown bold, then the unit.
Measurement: **15** µA
